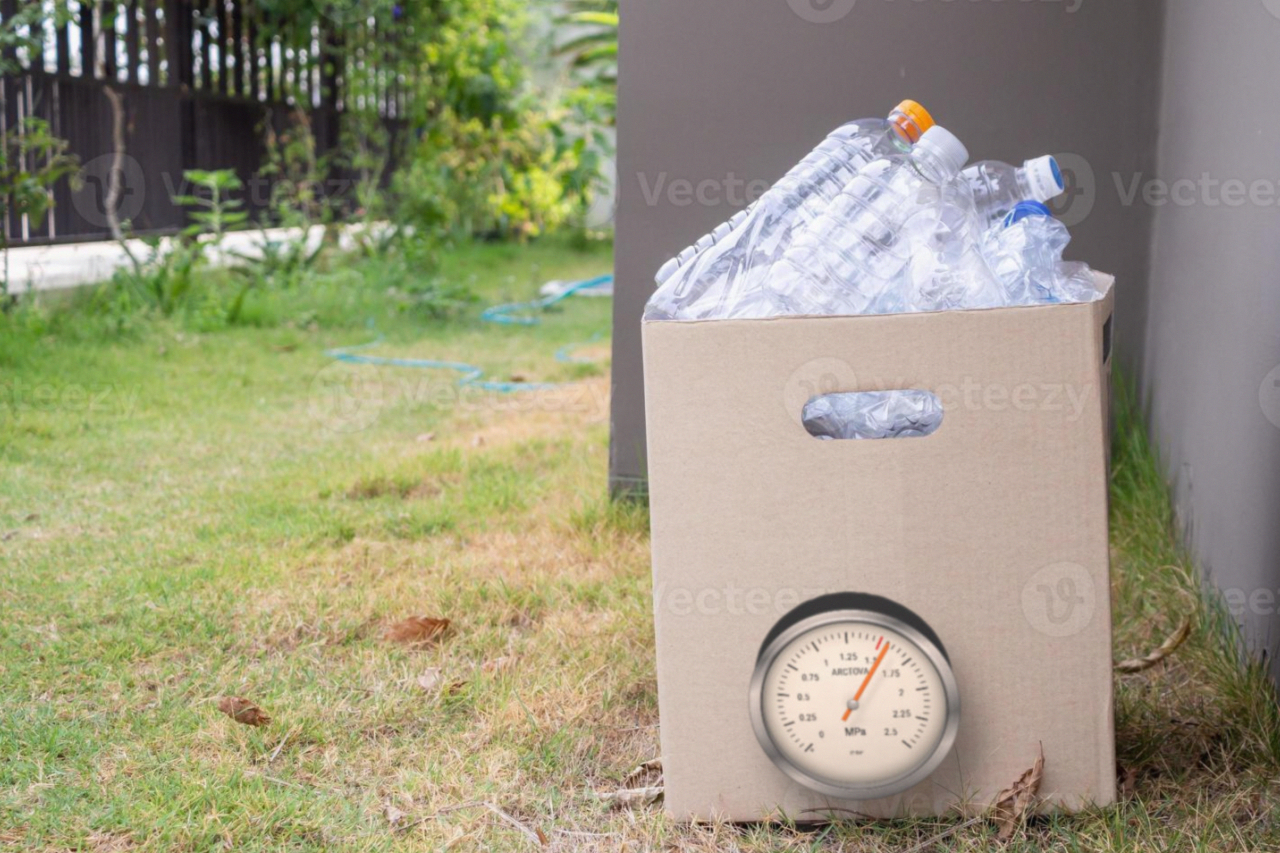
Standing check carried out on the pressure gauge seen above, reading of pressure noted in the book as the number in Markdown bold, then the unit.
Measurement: **1.55** MPa
